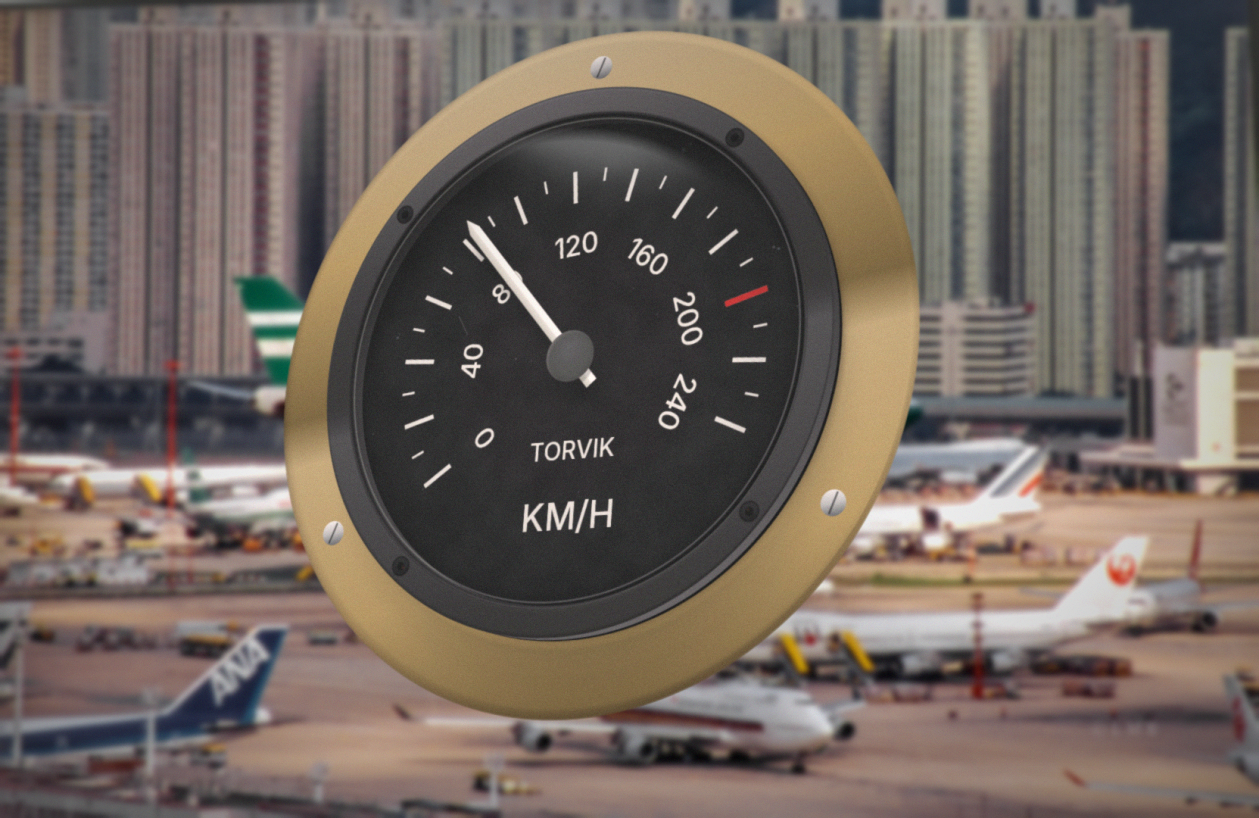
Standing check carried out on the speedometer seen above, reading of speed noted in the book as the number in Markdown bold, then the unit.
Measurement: **85** km/h
